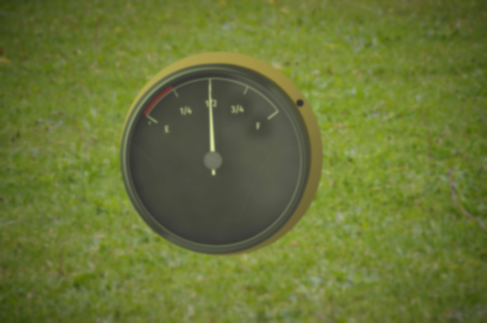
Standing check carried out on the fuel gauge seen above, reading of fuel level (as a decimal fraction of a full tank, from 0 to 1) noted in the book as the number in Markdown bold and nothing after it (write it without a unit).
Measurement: **0.5**
